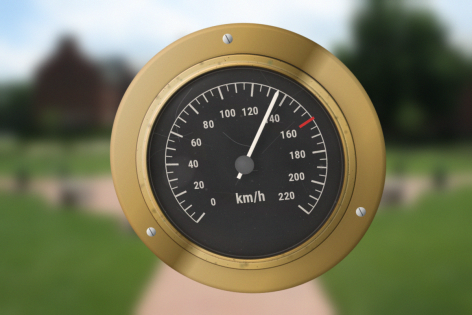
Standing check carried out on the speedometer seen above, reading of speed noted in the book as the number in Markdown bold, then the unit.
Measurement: **135** km/h
